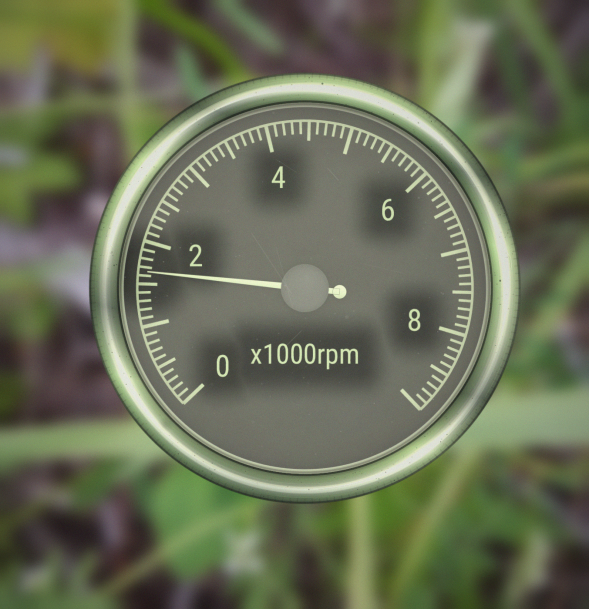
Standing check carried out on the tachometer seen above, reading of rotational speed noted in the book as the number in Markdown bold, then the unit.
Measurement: **1650** rpm
